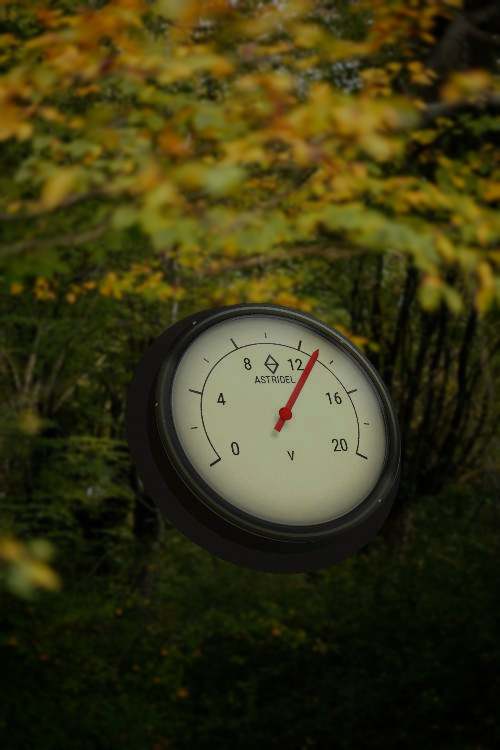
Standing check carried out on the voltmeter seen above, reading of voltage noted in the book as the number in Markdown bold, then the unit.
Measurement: **13** V
